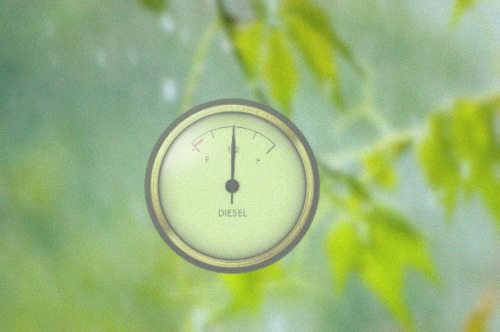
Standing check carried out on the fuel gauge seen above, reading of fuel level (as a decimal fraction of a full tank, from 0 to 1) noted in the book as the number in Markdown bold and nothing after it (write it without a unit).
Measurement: **0.5**
